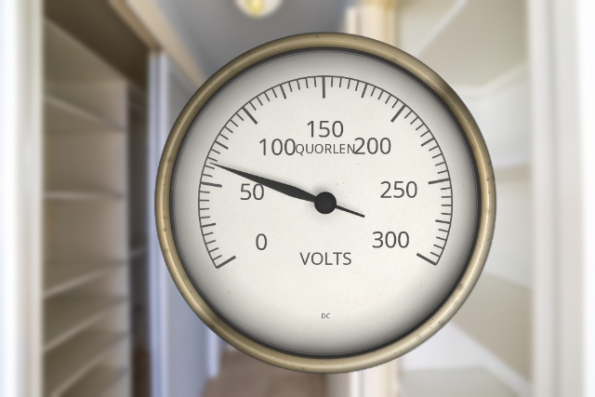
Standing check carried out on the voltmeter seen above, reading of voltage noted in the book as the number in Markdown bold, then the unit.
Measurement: **62.5** V
